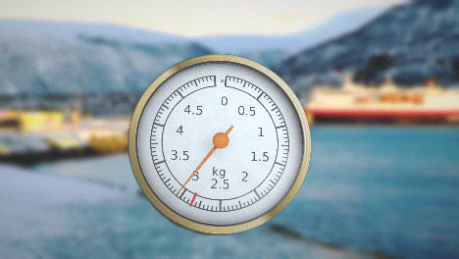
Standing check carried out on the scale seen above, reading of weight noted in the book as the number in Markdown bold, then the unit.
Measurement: **3.05** kg
